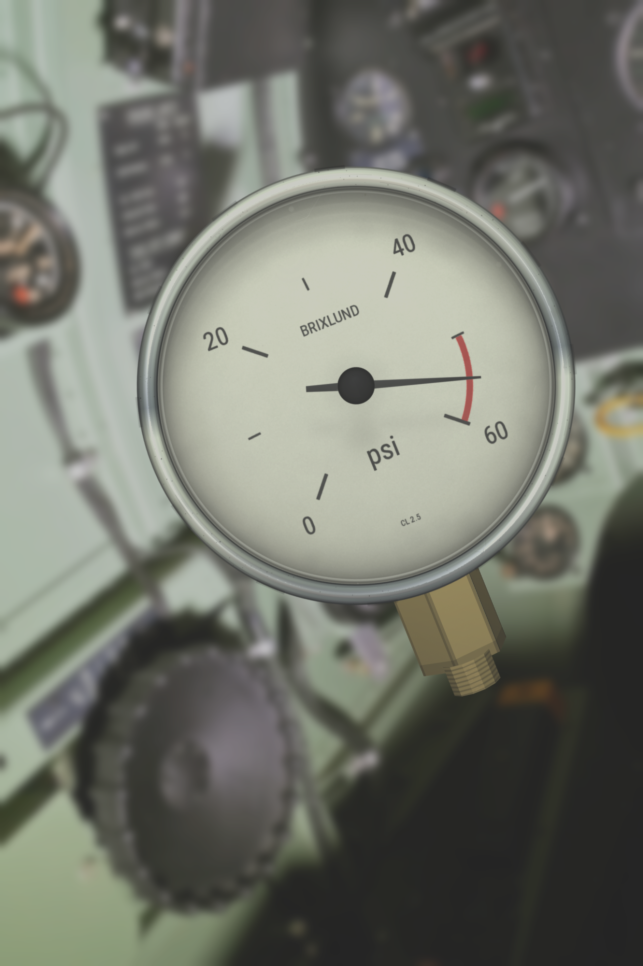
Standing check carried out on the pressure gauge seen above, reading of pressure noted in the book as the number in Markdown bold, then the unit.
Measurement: **55** psi
